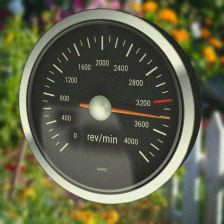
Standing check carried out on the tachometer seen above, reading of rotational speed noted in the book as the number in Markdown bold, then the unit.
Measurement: **3400** rpm
